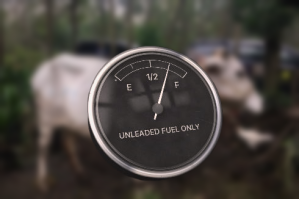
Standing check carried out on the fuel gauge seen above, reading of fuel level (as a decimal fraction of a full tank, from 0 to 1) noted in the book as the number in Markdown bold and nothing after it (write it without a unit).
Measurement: **0.75**
